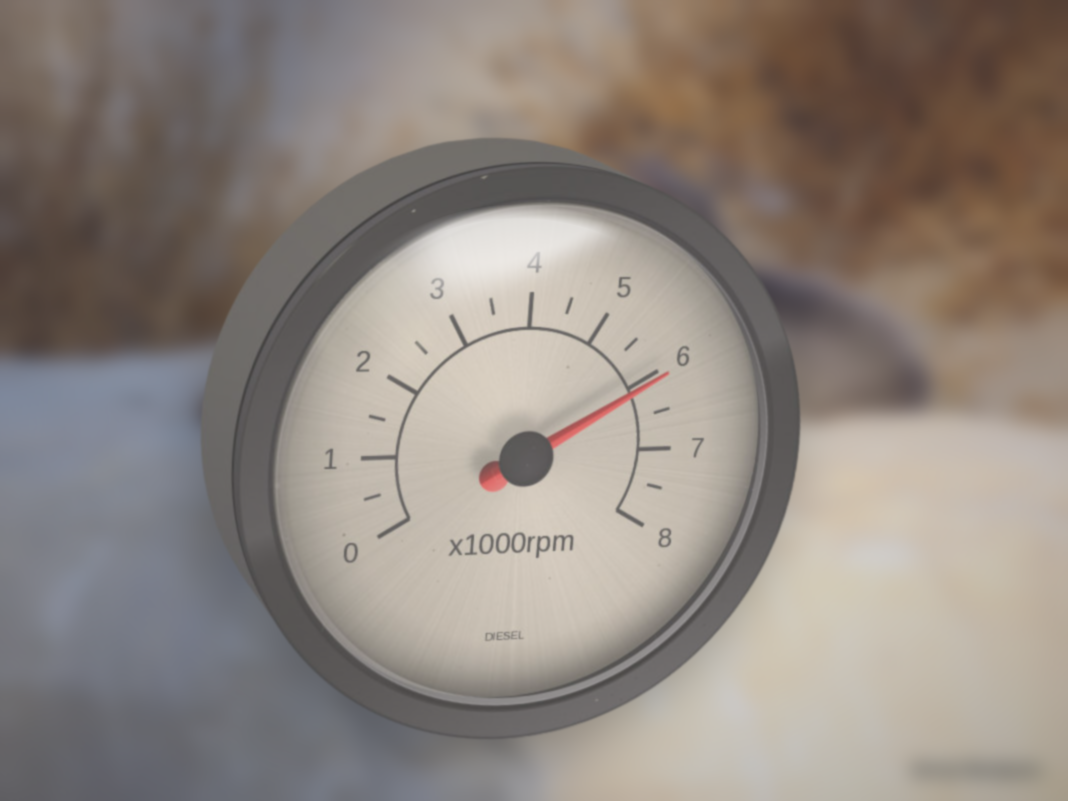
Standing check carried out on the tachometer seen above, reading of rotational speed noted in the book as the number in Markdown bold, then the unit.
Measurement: **6000** rpm
